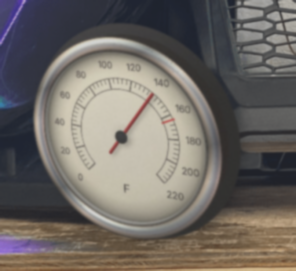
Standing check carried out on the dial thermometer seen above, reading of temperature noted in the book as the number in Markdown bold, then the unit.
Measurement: **140** °F
